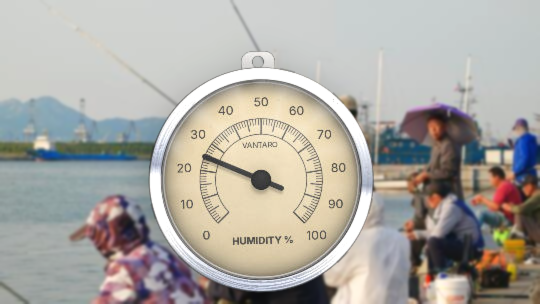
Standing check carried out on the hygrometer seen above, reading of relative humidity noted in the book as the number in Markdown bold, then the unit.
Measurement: **25** %
